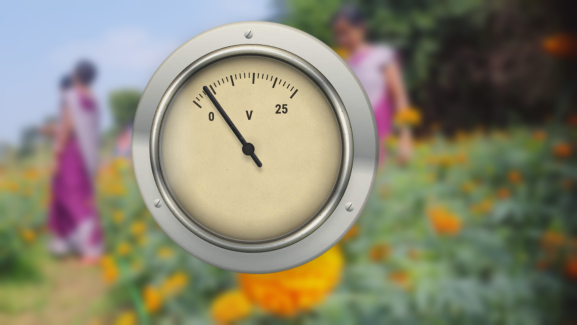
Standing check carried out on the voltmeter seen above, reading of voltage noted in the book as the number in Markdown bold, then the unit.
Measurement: **4** V
